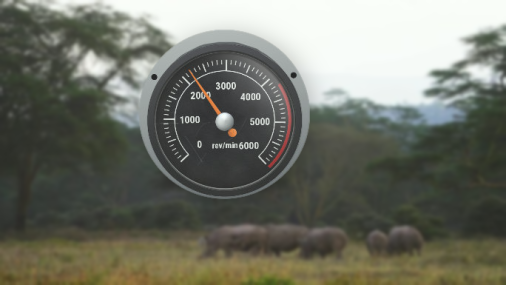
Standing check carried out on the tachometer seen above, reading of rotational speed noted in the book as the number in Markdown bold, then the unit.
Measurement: **2200** rpm
